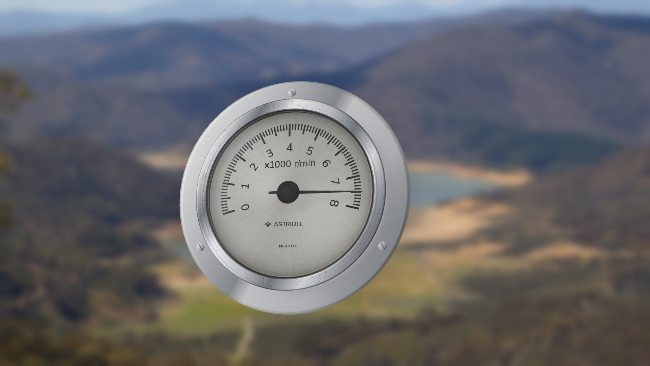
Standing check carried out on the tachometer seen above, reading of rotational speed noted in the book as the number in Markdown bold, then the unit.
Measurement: **7500** rpm
